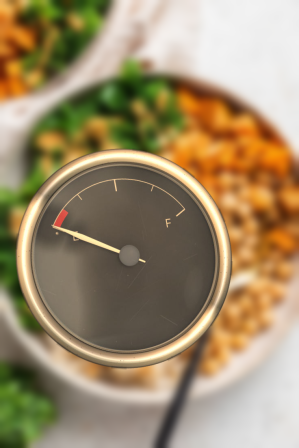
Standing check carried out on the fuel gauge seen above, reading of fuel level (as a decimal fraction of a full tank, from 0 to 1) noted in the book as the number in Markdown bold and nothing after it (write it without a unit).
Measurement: **0**
